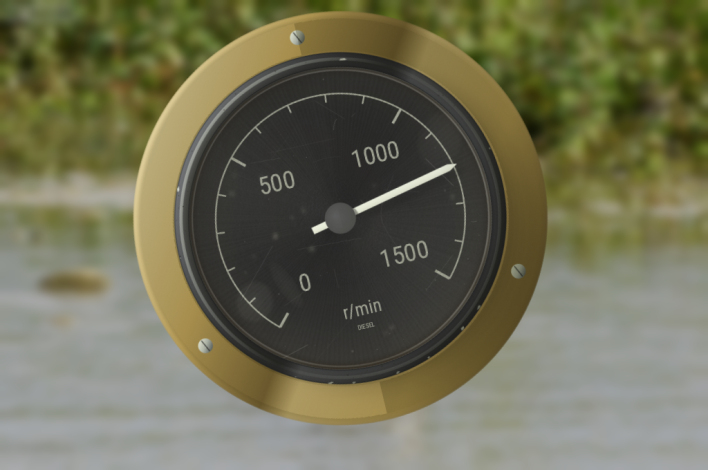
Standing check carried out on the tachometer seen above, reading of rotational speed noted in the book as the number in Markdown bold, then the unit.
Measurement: **1200** rpm
